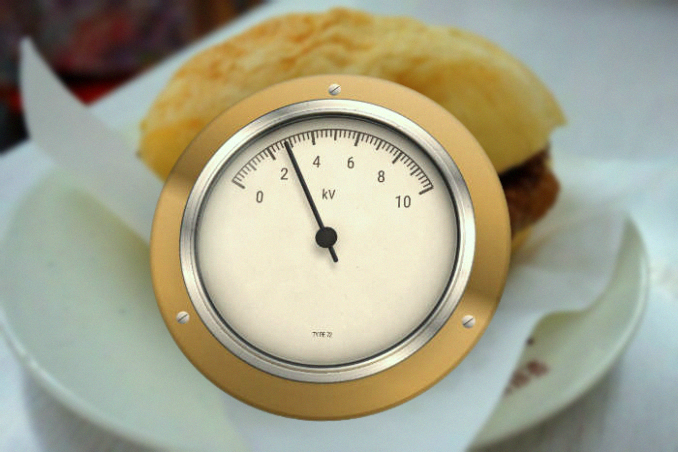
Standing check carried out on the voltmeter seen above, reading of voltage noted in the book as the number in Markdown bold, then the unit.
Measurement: **2.8** kV
